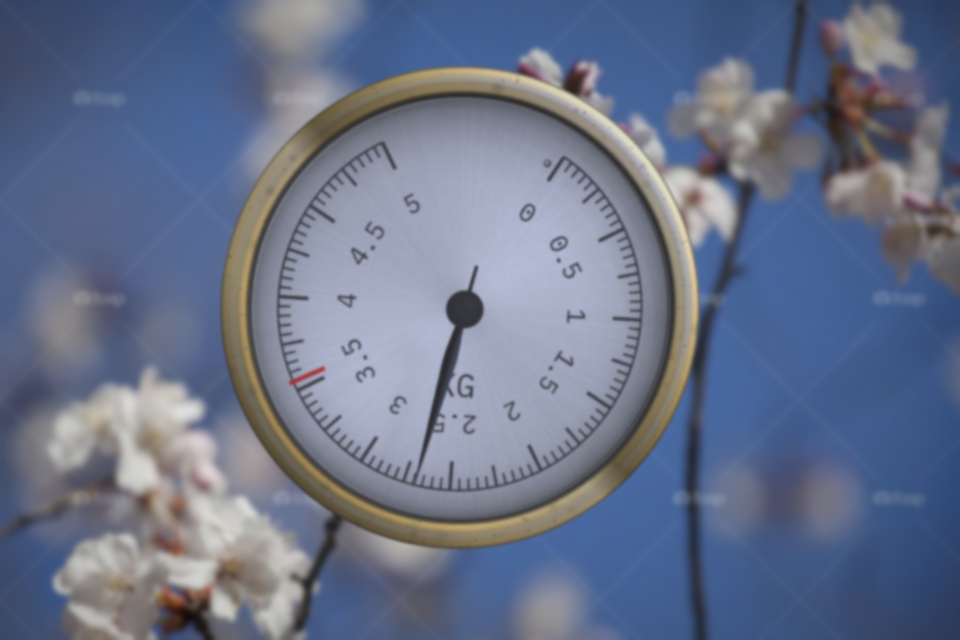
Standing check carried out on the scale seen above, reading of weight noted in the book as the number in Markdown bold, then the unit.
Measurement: **2.7** kg
